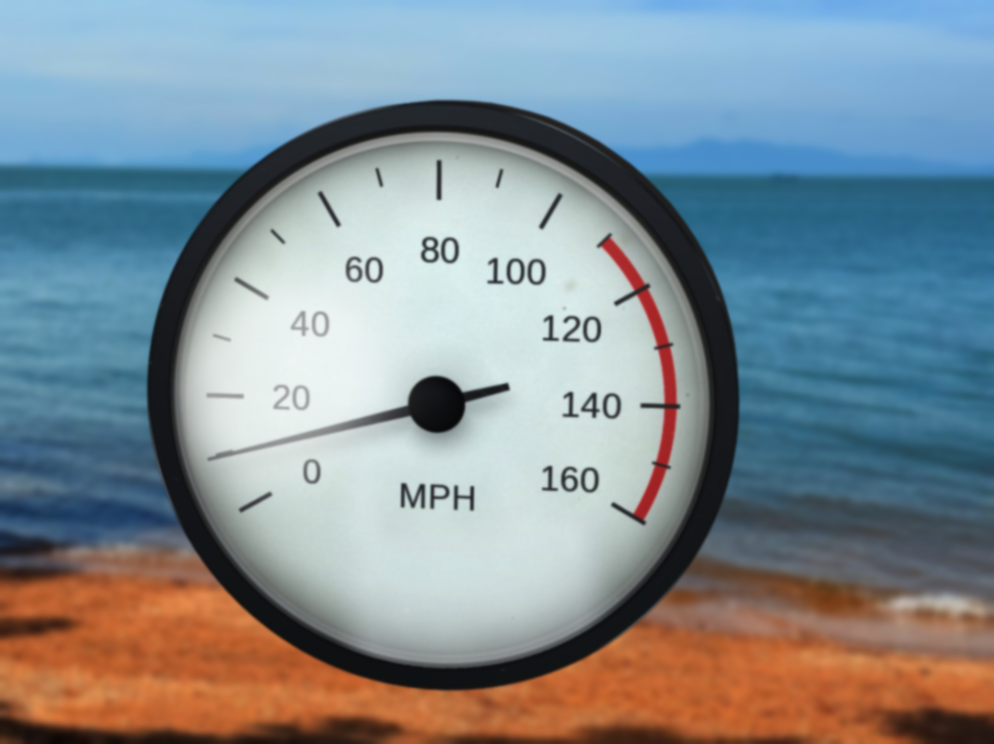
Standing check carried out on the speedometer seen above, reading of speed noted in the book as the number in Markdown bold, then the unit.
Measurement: **10** mph
